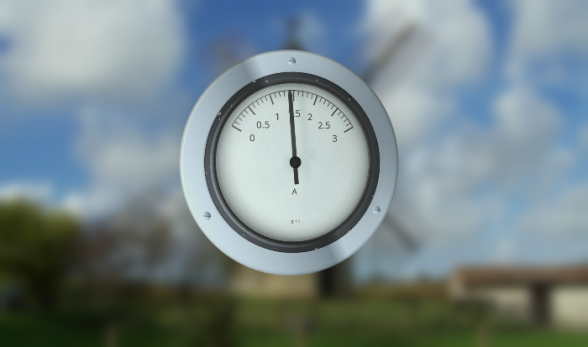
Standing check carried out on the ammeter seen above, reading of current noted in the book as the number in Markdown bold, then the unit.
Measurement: **1.4** A
